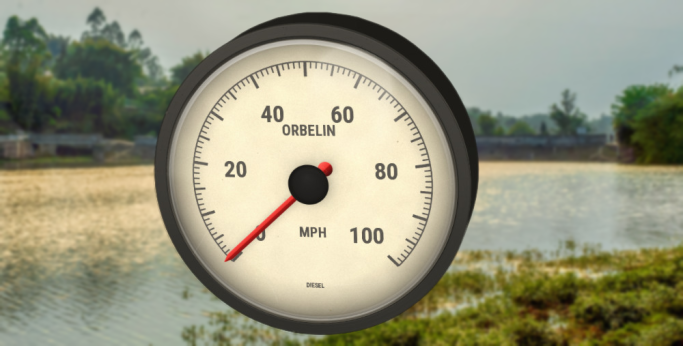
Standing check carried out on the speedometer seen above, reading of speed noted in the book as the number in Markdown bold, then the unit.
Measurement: **1** mph
